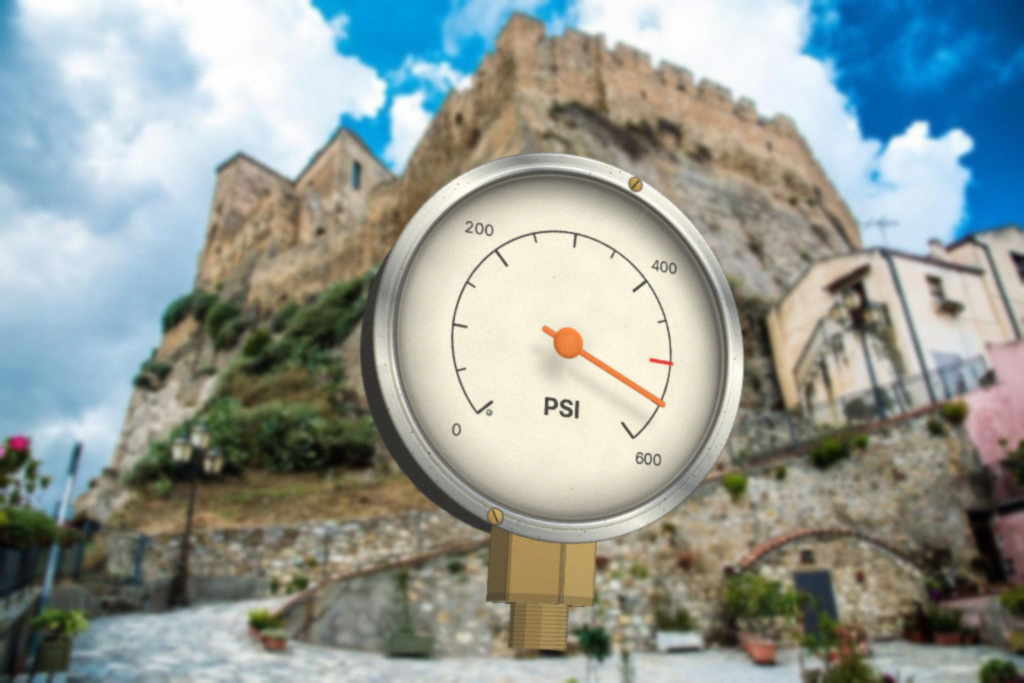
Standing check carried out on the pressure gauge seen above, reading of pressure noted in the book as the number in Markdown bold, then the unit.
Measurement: **550** psi
